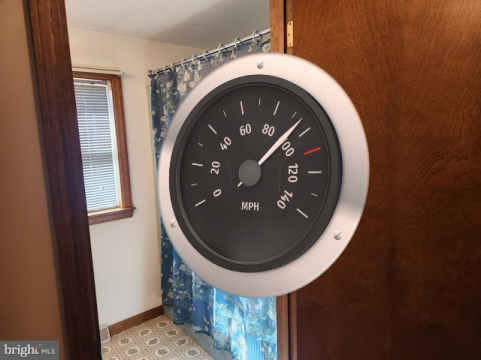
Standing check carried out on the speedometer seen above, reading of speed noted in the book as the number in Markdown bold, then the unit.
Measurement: **95** mph
